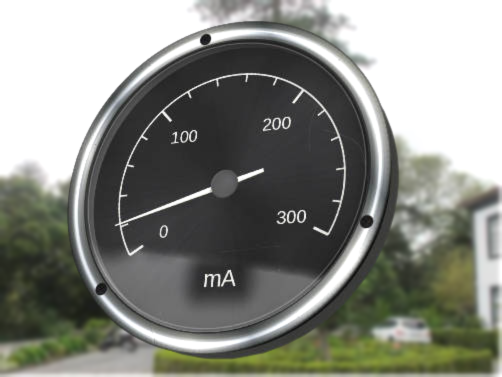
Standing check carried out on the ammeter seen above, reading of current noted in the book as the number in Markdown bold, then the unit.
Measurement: **20** mA
